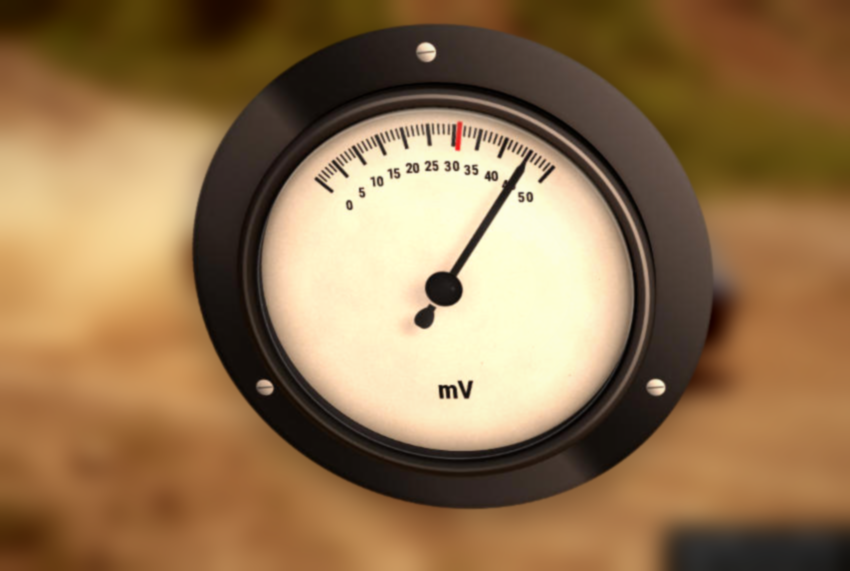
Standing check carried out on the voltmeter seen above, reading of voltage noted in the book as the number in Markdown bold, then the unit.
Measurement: **45** mV
